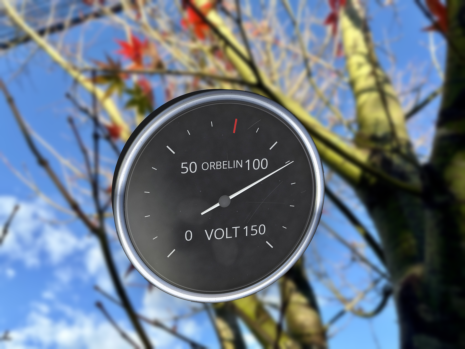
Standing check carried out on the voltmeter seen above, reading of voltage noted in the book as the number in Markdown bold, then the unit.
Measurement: **110** V
